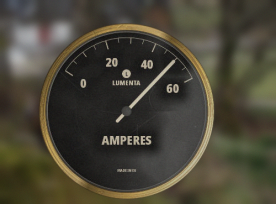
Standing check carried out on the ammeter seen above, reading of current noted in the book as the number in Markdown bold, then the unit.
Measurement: **50** A
